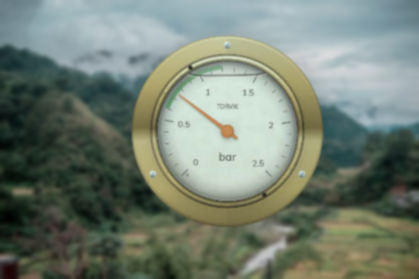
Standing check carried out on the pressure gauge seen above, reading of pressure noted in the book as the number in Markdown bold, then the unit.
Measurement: **0.75** bar
